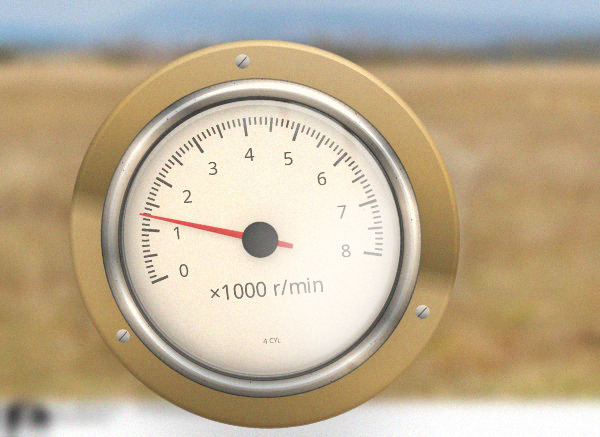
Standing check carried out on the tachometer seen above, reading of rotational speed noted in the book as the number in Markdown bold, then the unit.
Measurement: **1300** rpm
